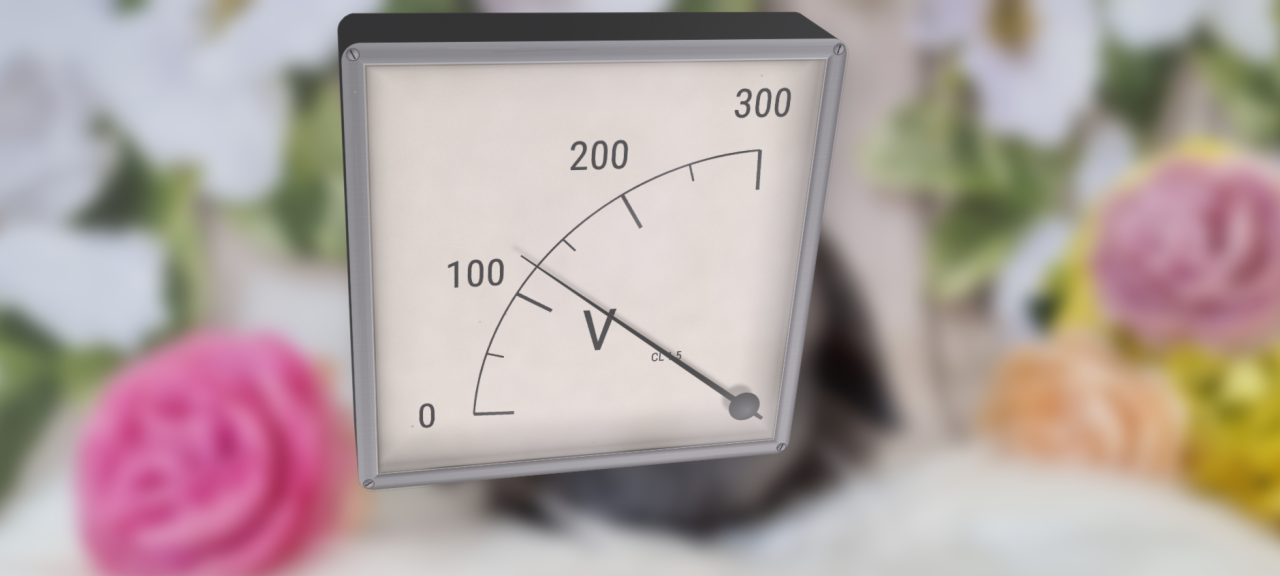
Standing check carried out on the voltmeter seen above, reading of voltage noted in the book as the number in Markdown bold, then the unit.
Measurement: **125** V
